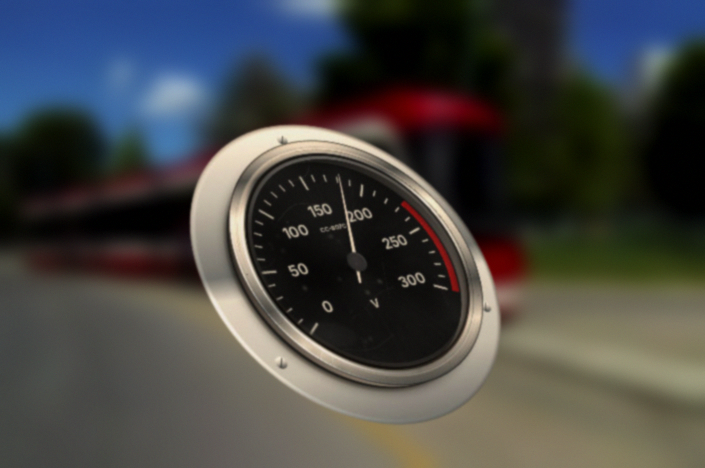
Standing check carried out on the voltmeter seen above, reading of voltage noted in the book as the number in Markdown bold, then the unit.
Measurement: **180** V
